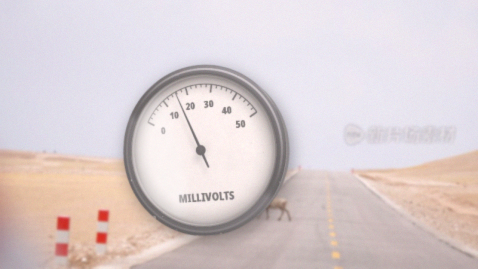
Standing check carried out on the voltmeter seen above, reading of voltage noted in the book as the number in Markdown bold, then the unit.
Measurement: **16** mV
